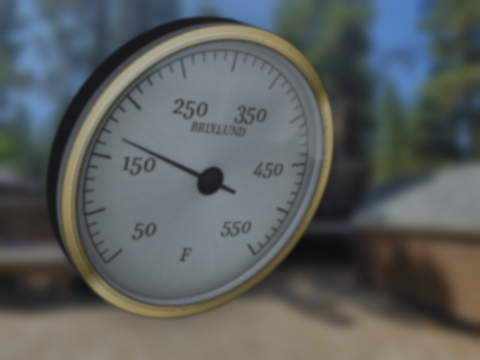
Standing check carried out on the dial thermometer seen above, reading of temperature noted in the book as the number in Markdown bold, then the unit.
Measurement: **170** °F
